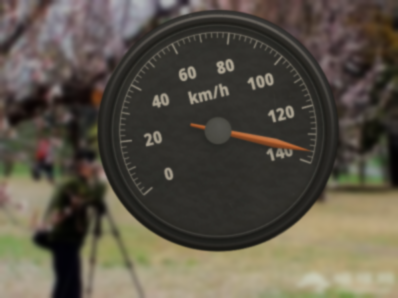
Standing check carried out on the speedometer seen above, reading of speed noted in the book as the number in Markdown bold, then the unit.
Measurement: **136** km/h
